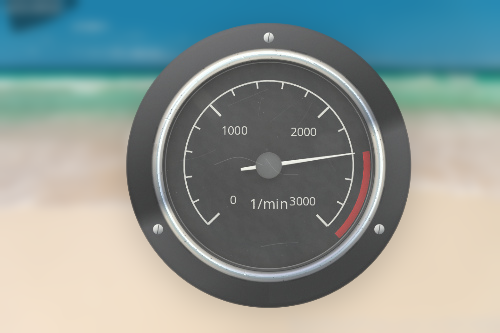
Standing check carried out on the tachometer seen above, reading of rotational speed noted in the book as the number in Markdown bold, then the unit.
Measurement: **2400** rpm
